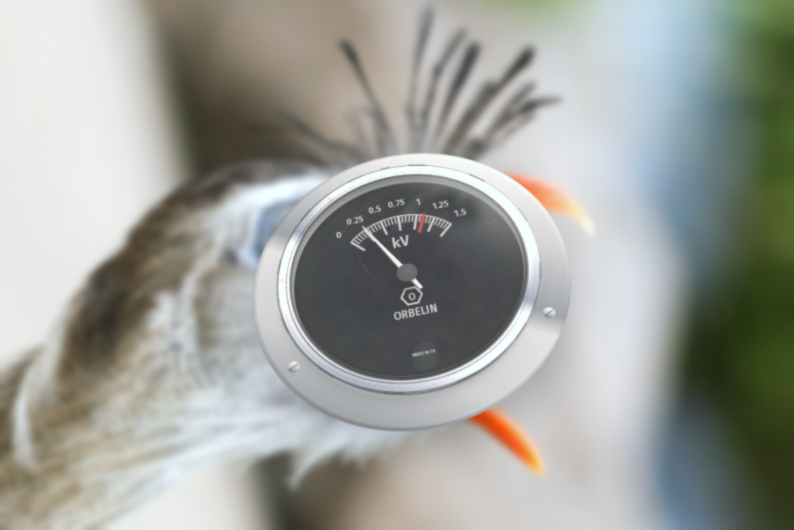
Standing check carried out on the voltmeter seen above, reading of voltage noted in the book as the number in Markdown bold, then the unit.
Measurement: **0.25** kV
